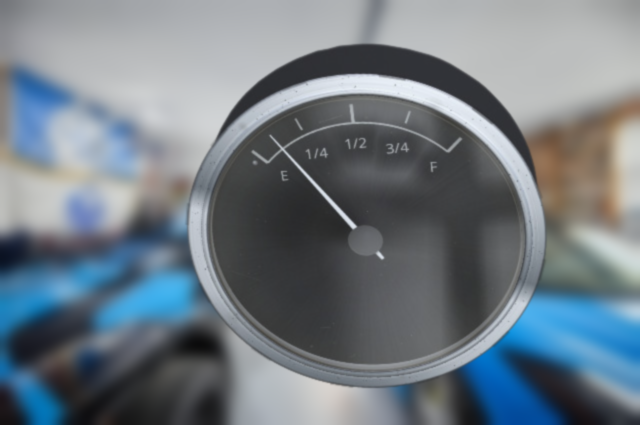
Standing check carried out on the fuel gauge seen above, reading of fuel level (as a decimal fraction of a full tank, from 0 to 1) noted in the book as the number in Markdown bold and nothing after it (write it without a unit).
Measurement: **0.125**
